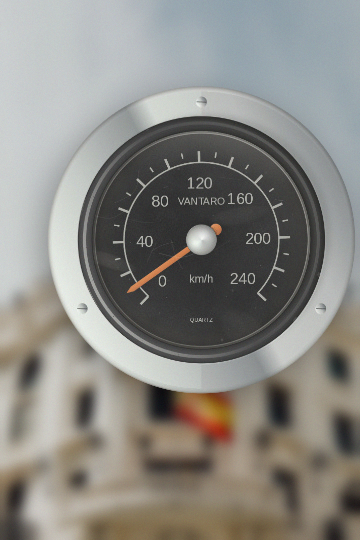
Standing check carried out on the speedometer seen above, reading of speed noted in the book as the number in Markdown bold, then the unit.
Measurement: **10** km/h
